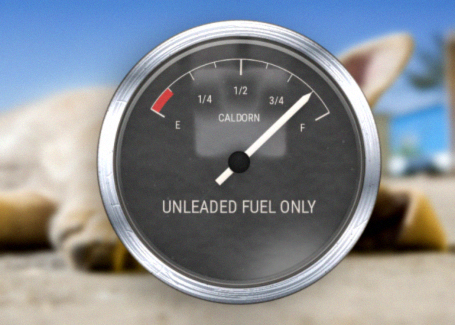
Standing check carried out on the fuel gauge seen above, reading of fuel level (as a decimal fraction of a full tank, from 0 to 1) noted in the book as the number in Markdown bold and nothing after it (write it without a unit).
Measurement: **0.875**
